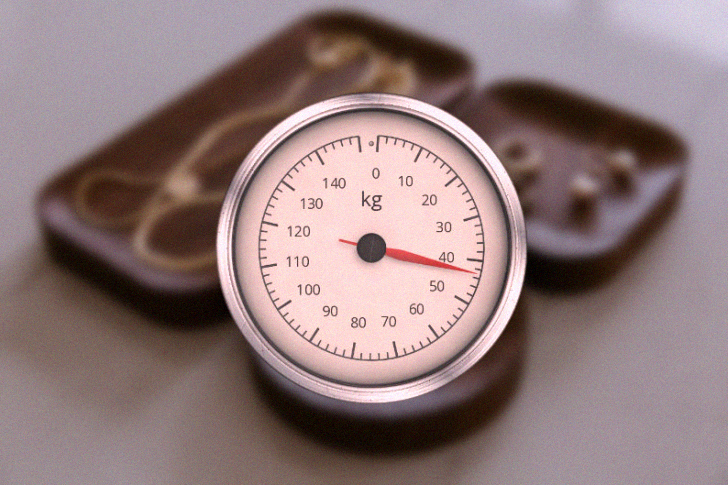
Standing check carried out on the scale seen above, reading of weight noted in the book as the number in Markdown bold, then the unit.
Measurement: **43** kg
